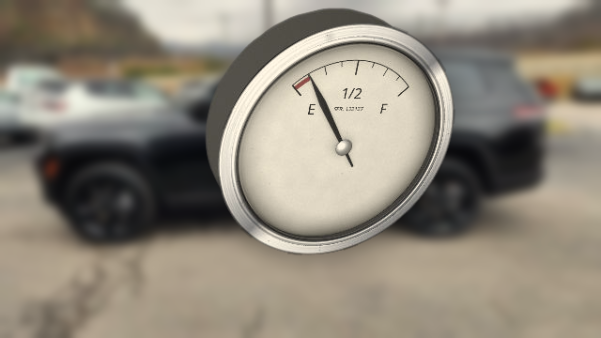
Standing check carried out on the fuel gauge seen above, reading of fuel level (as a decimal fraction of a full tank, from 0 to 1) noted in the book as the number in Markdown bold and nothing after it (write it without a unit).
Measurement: **0.125**
